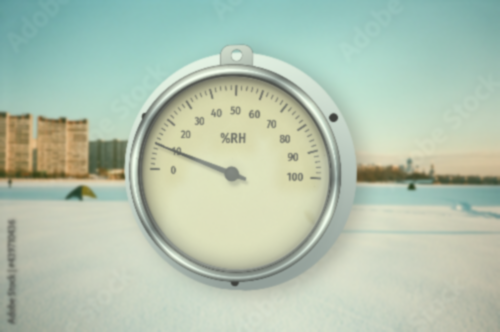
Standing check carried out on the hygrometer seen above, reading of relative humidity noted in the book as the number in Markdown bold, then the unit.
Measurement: **10** %
